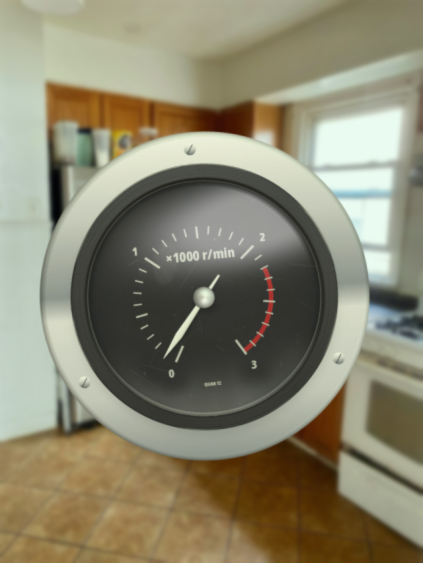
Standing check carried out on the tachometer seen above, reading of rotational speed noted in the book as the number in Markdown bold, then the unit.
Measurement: **100** rpm
